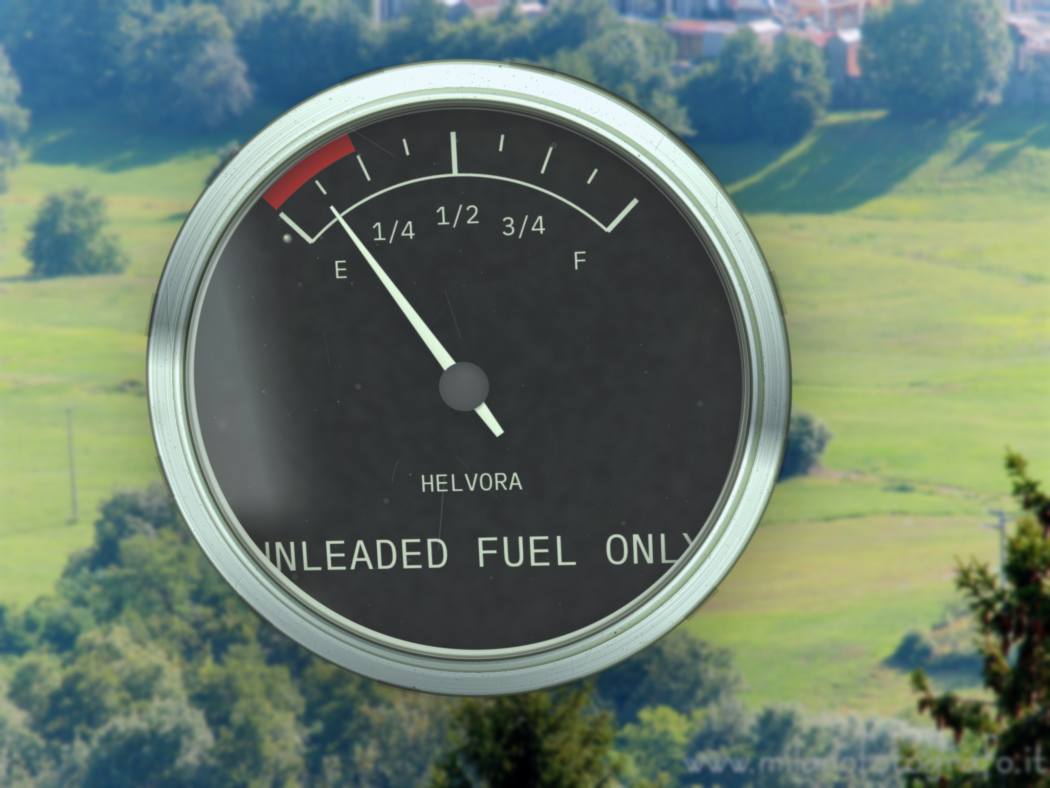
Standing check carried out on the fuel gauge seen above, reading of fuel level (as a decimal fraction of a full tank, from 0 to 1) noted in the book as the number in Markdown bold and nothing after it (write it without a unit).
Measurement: **0.125**
